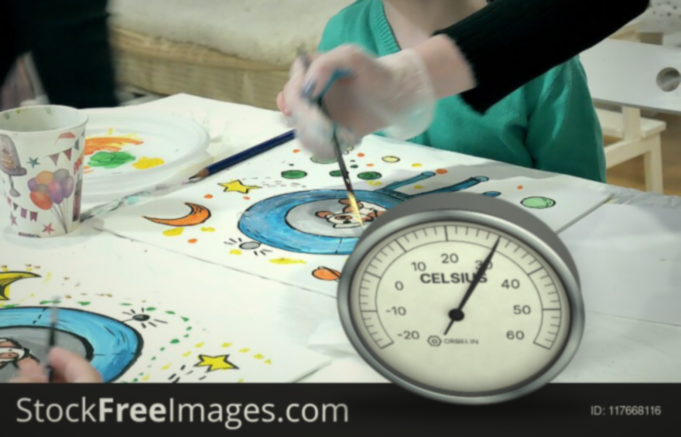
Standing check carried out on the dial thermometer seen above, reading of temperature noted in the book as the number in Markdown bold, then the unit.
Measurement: **30** °C
